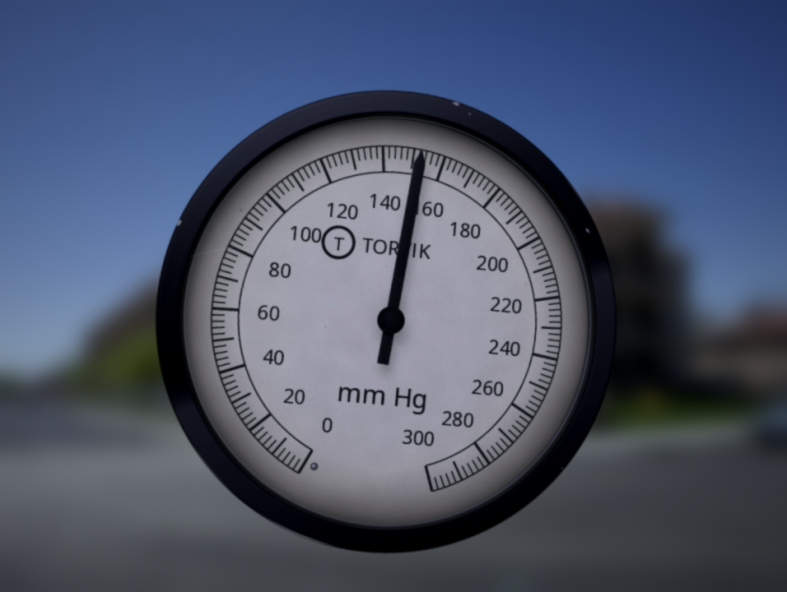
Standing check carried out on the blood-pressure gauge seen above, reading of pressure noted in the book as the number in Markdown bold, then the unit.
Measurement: **152** mmHg
